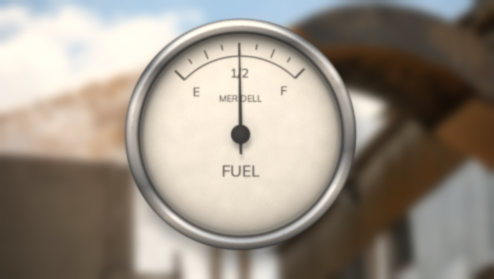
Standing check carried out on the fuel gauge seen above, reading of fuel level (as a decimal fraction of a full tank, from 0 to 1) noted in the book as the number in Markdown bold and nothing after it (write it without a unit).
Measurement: **0.5**
